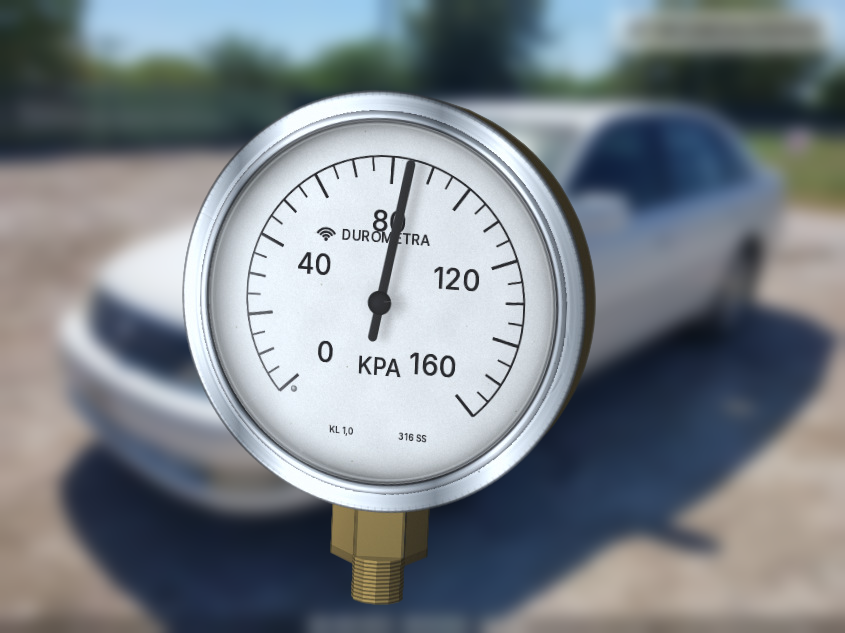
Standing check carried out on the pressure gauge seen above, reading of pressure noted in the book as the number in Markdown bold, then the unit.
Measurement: **85** kPa
